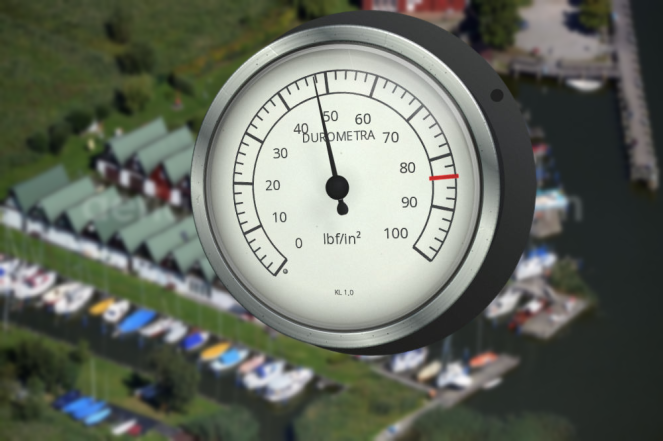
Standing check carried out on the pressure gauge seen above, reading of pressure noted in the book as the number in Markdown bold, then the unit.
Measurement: **48** psi
